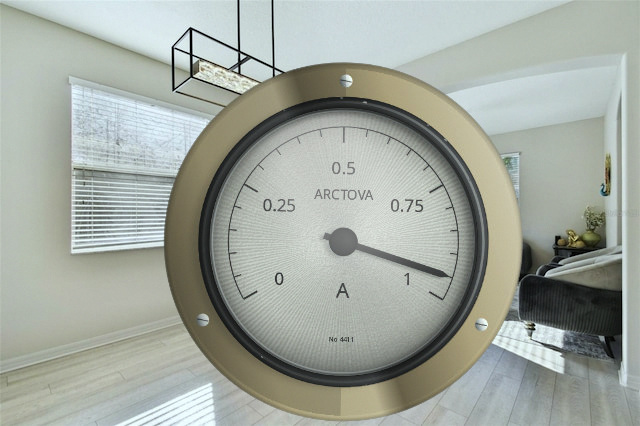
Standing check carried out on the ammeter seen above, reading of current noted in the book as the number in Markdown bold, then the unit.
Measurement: **0.95** A
